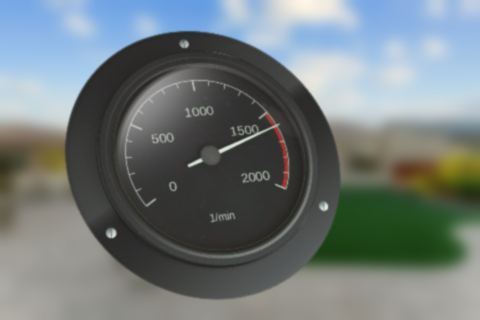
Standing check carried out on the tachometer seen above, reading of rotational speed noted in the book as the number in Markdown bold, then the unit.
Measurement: **1600** rpm
